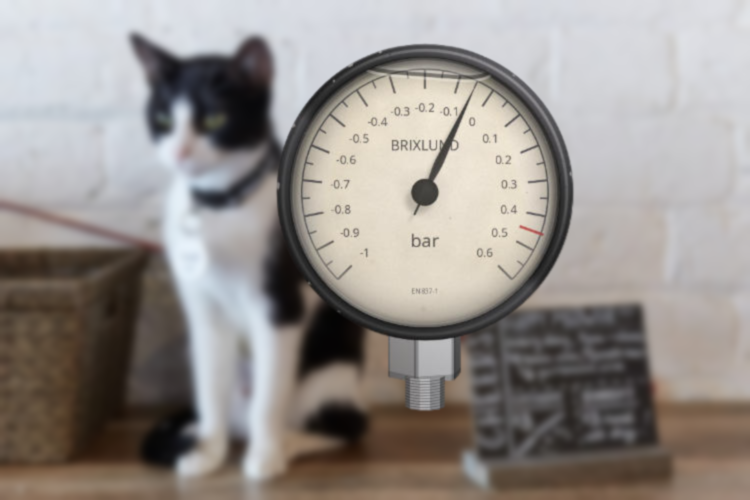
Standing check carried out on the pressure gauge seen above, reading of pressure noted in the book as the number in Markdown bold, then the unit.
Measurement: **-0.05** bar
